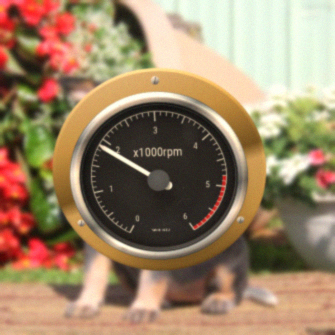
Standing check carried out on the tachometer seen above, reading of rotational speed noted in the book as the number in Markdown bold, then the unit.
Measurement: **1900** rpm
